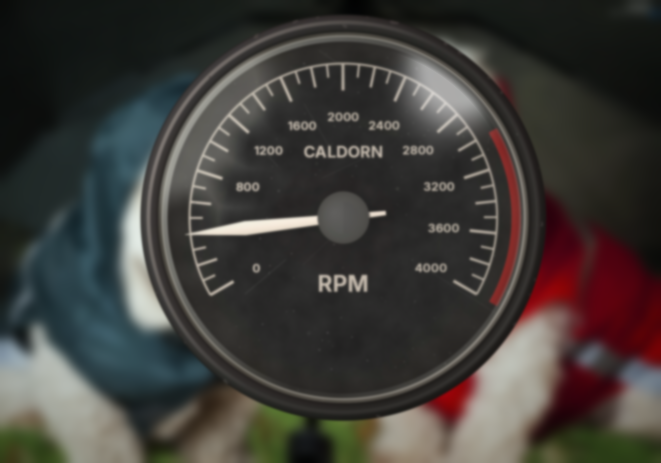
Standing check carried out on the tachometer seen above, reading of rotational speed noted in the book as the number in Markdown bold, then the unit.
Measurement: **400** rpm
